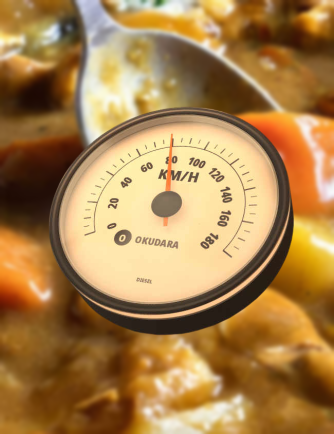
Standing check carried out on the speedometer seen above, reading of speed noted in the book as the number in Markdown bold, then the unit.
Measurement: **80** km/h
